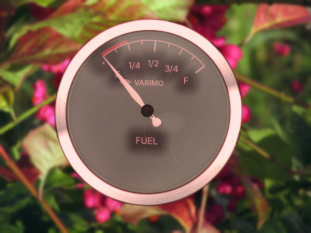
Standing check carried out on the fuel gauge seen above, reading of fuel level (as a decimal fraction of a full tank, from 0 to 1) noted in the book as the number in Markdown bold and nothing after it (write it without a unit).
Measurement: **0**
